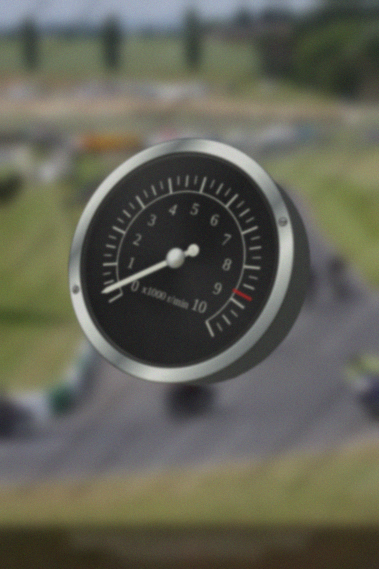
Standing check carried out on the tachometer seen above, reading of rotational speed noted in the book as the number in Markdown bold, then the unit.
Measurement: **250** rpm
